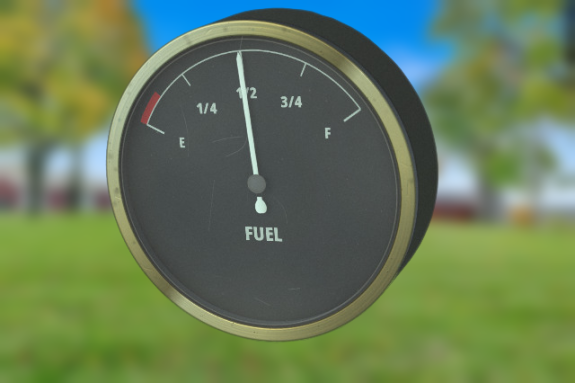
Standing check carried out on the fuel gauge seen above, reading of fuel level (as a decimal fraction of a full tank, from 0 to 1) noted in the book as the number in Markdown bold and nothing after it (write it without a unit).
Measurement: **0.5**
